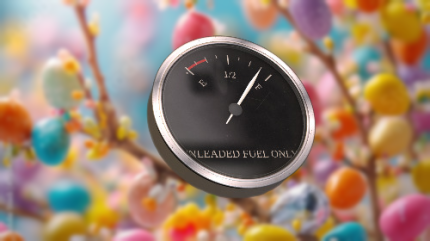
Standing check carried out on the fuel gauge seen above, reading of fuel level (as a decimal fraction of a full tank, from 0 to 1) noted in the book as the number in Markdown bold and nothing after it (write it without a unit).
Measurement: **0.875**
